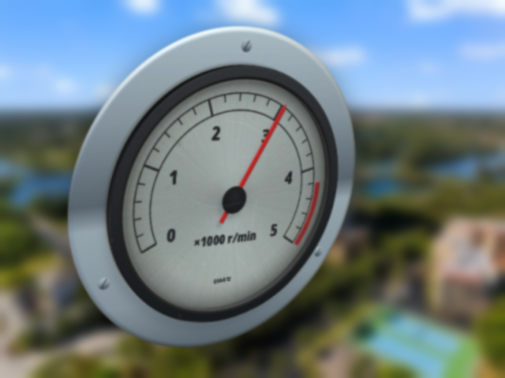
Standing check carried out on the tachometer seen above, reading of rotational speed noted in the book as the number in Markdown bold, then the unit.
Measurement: **3000** rpm
